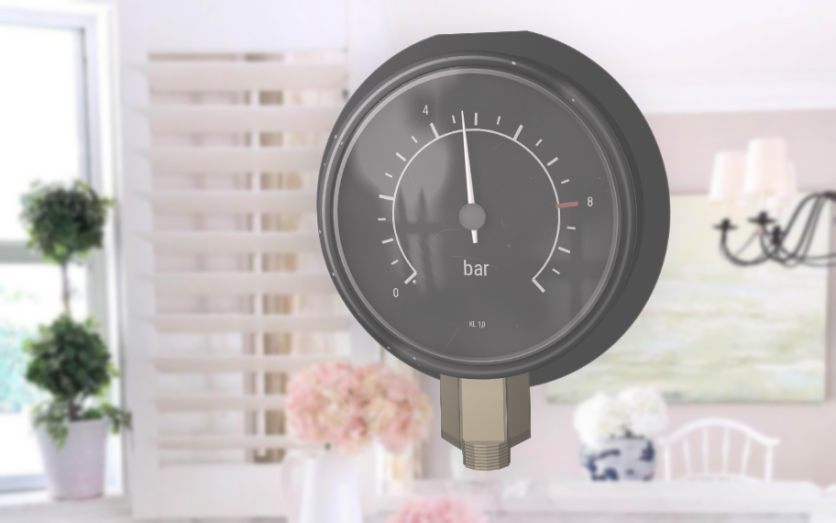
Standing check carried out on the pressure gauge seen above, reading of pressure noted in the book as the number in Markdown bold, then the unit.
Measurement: **4.75** bar
